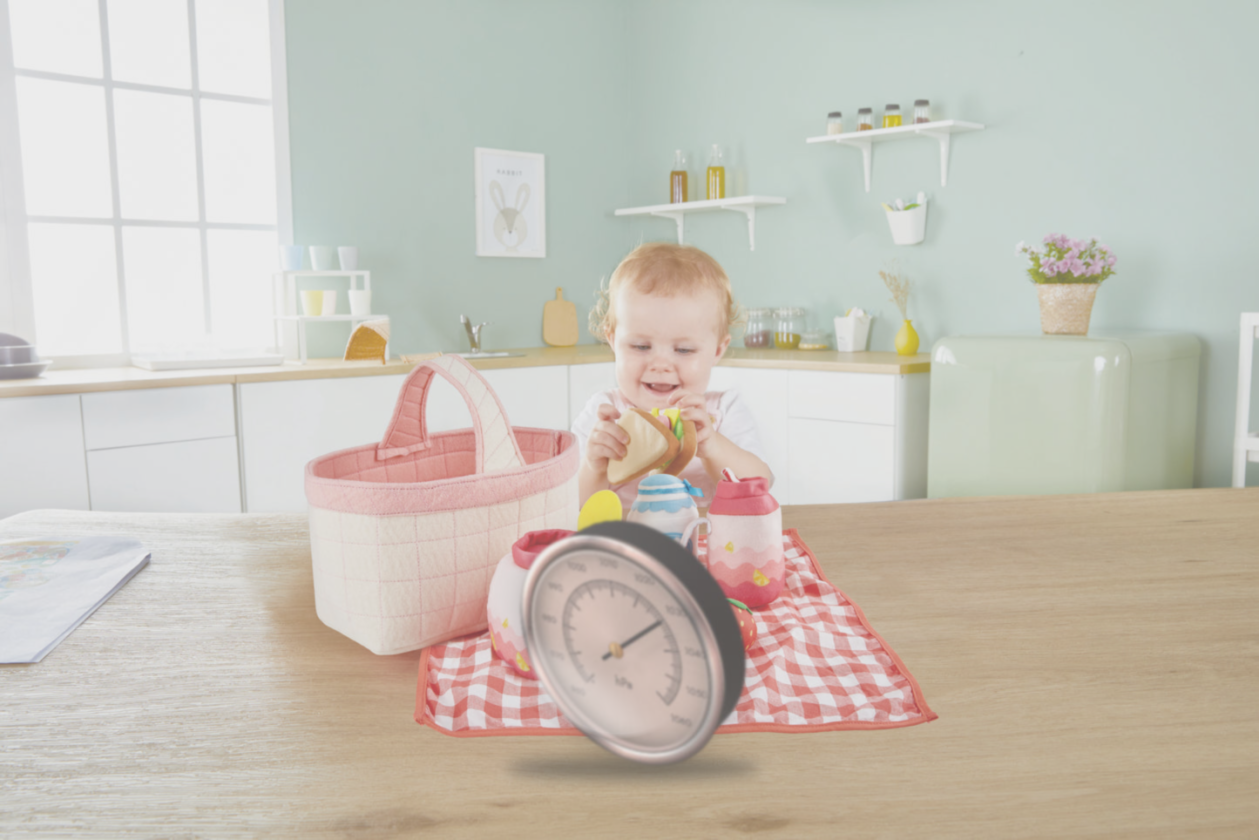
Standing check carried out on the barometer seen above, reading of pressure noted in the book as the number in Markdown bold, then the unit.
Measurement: **1030** hPa
